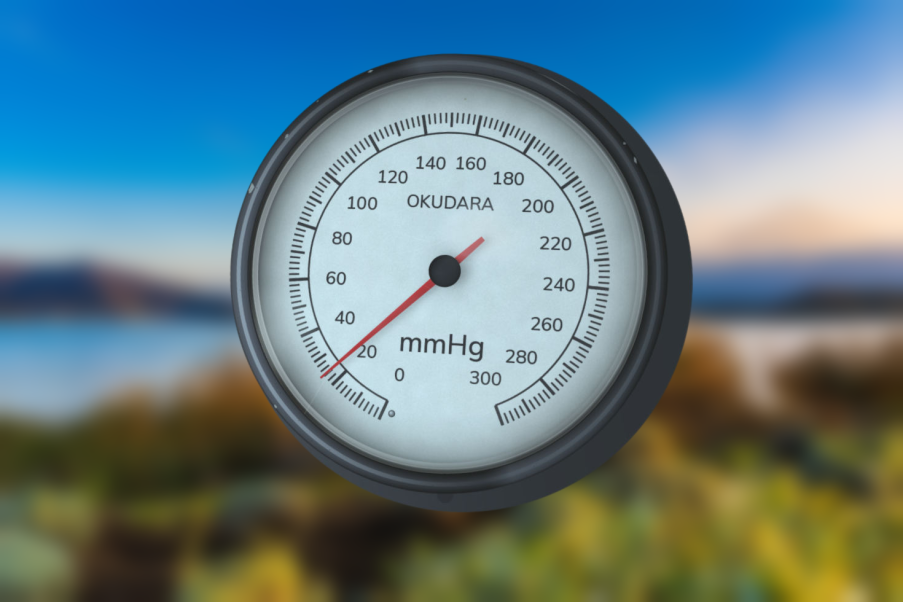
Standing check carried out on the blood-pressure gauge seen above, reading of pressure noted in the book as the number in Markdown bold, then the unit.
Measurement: **24** mmHg
